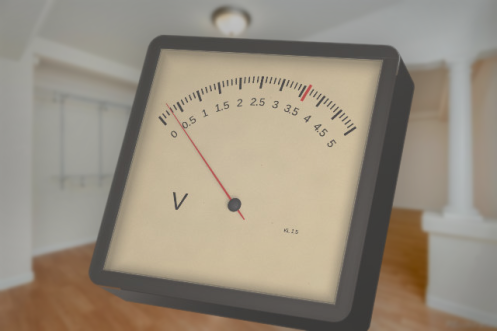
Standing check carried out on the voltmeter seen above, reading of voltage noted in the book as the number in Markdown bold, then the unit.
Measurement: **0.3** V
